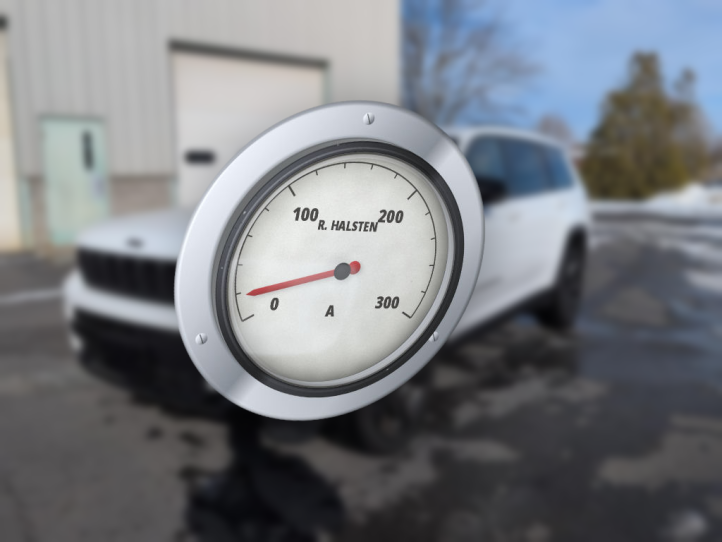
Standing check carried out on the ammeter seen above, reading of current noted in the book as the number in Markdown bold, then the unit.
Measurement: **20** A
